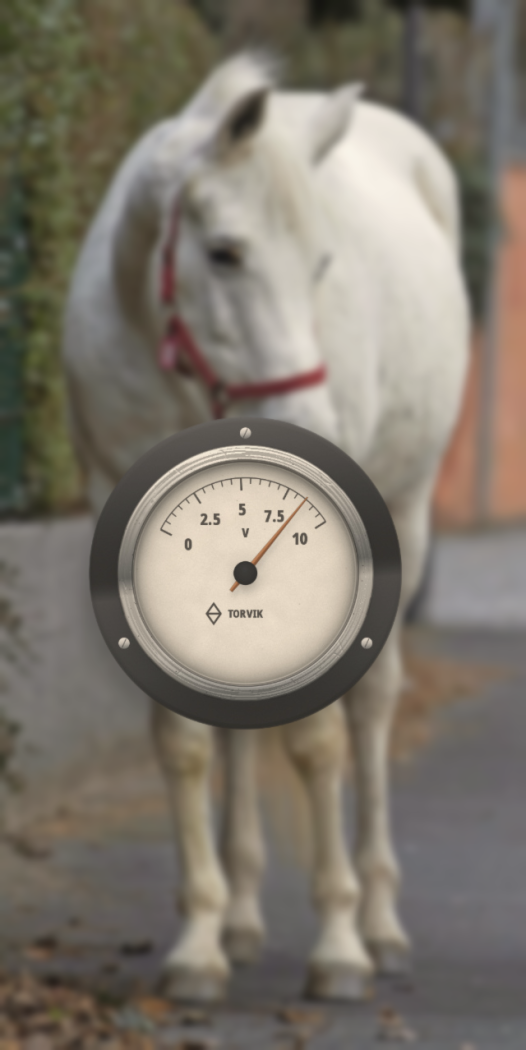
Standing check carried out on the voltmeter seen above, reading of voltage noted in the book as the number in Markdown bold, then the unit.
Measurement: **8.5** V
